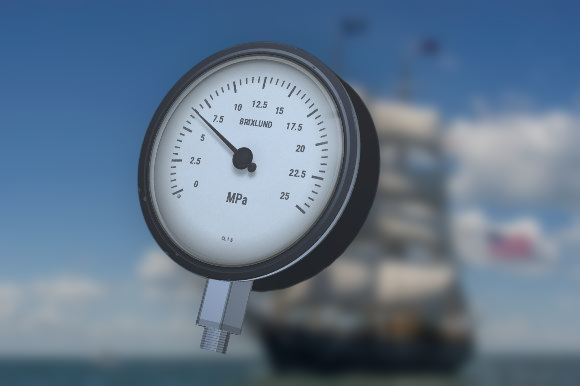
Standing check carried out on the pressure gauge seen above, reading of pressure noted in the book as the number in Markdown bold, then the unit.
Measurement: **6.5** MPa
